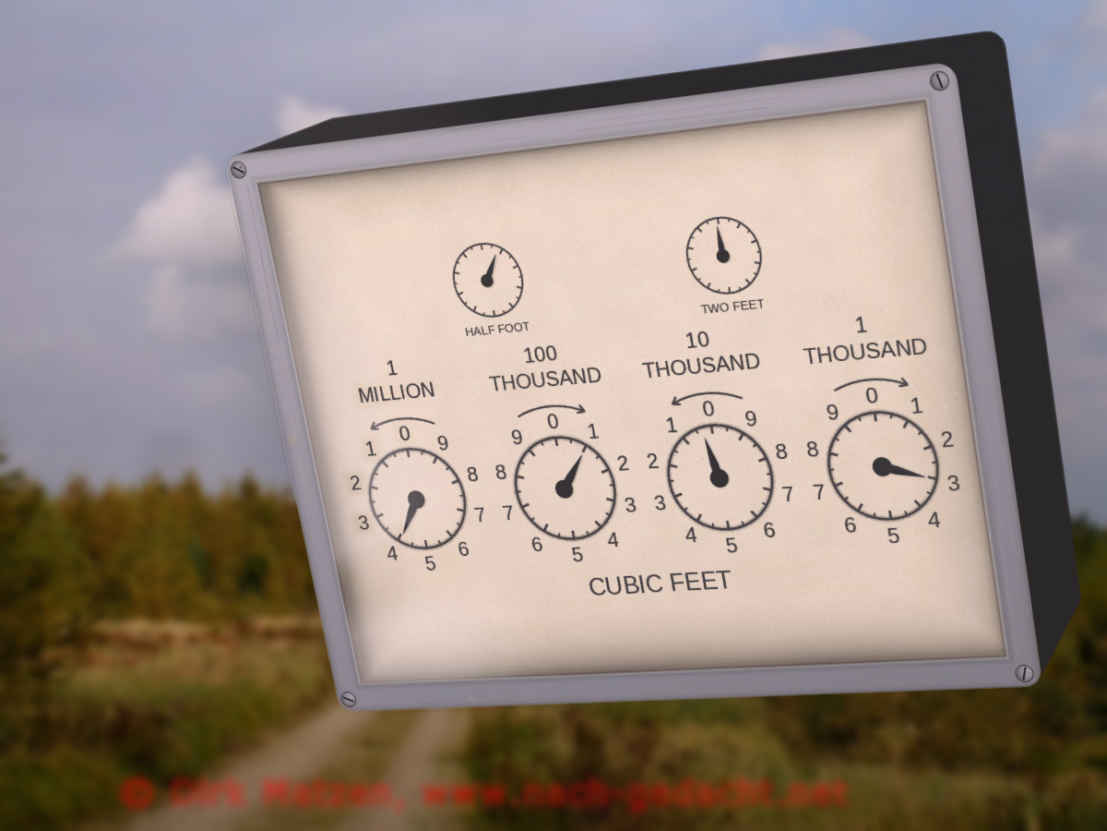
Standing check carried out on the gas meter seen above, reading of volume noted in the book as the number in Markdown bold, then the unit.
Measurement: **410300** ft³
